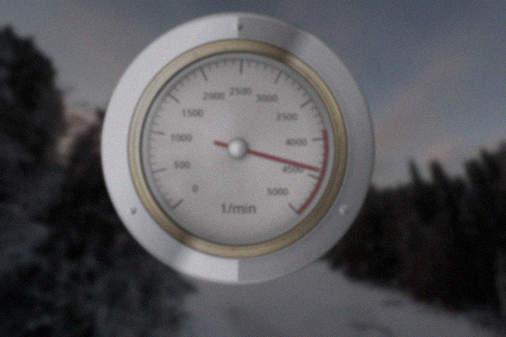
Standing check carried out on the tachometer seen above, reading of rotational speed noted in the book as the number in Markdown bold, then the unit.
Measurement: **4400** rpm
